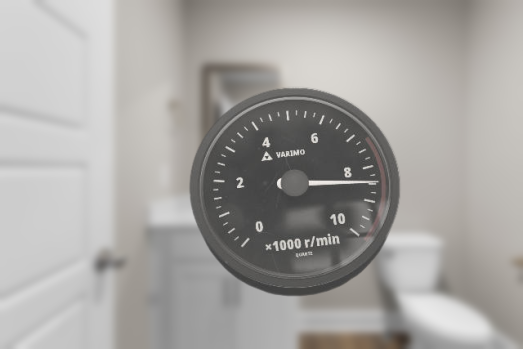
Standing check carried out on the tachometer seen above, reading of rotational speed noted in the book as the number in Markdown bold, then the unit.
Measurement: **8500** rpm
